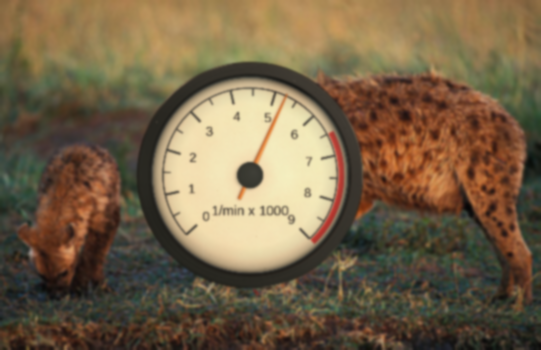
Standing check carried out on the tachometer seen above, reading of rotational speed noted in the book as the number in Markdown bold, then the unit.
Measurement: **5250** rpm
